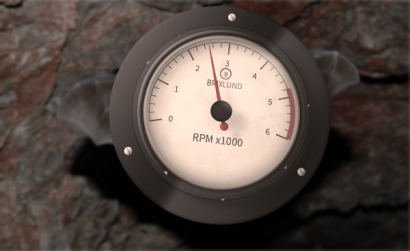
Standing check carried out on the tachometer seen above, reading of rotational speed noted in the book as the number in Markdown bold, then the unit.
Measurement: **2500** rpm
